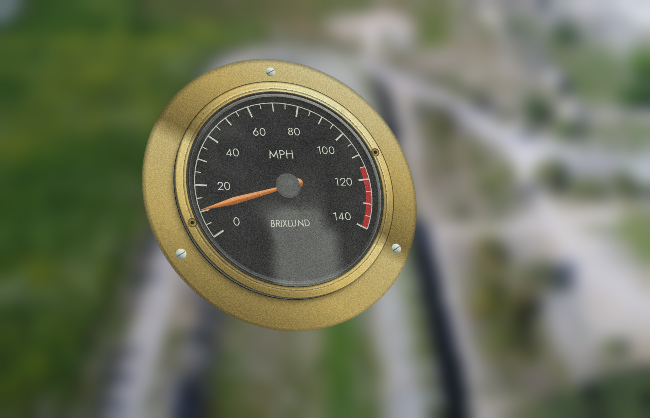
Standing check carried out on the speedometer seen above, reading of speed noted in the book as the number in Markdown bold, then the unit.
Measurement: **10** mph
